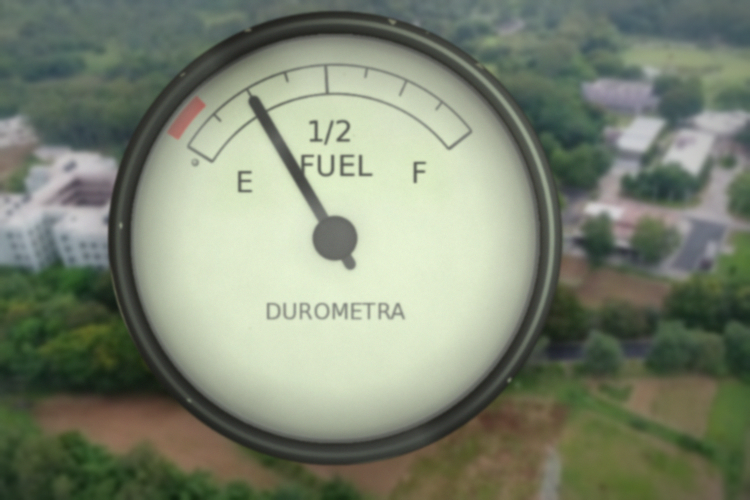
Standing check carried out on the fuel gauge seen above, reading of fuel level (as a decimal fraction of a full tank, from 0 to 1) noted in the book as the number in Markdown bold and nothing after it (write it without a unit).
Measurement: **0.25**
